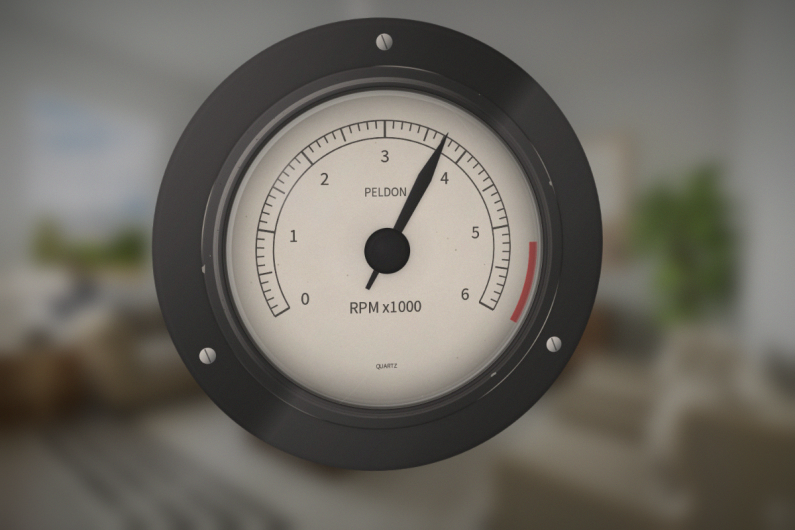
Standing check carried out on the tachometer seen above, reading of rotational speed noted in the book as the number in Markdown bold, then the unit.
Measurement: **3700** rpm
